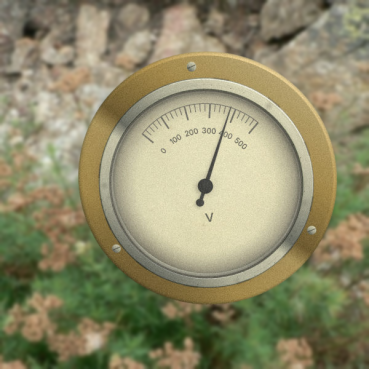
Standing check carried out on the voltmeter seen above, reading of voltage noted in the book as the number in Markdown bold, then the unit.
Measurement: **380** V
